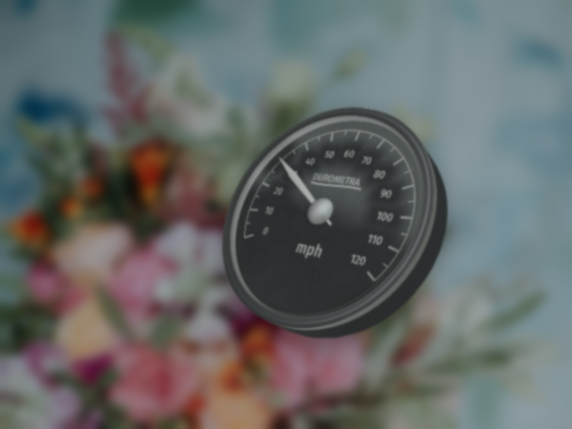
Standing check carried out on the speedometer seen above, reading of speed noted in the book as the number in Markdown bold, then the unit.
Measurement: **30** mph
